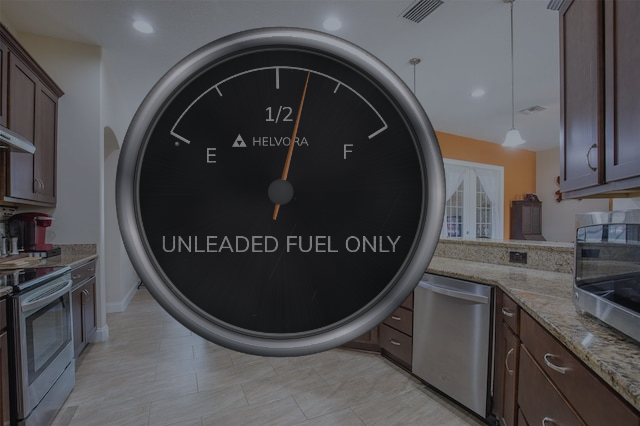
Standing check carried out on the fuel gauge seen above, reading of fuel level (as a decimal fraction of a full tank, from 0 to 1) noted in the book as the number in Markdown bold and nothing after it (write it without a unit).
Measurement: **0.625**
